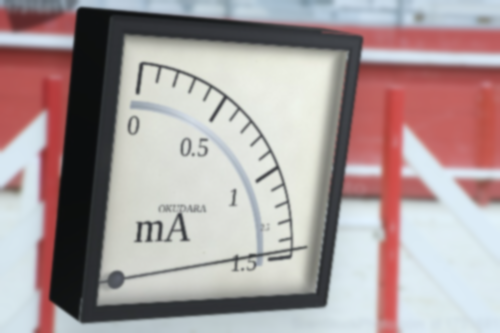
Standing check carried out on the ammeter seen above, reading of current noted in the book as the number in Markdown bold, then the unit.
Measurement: **1.45** mA
